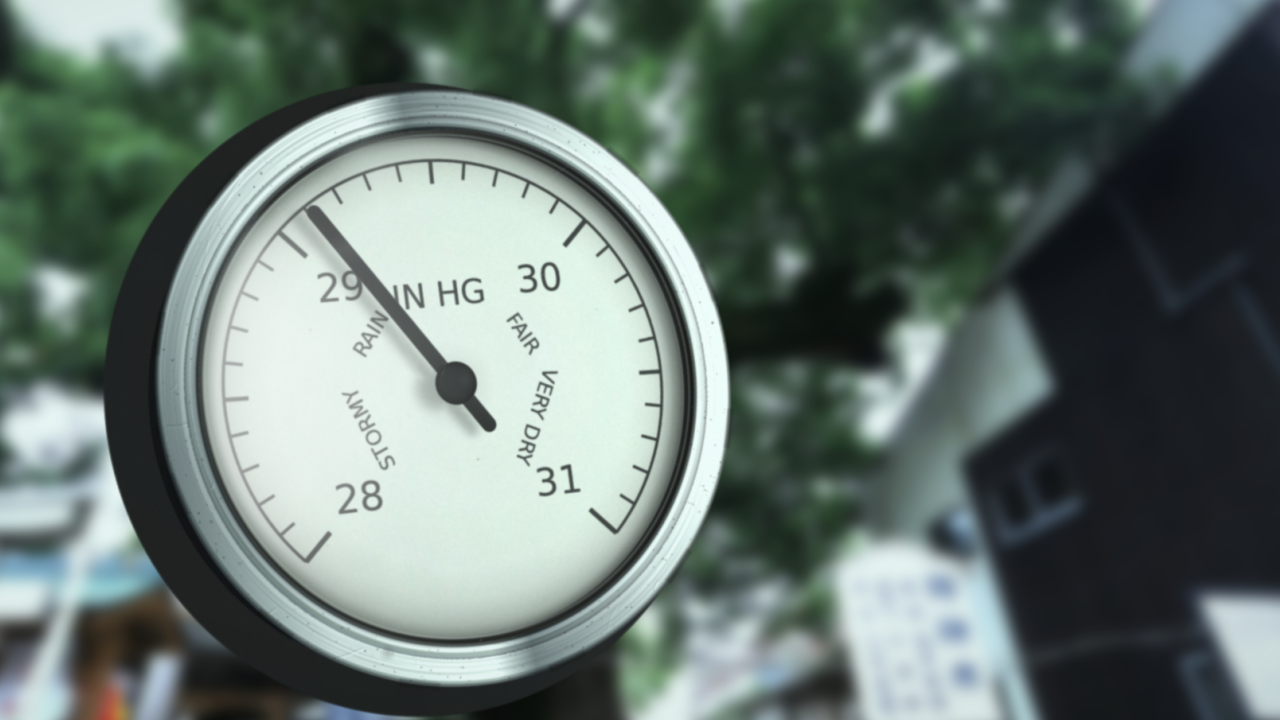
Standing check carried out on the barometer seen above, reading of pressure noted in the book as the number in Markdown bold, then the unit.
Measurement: **29.1** inHg
